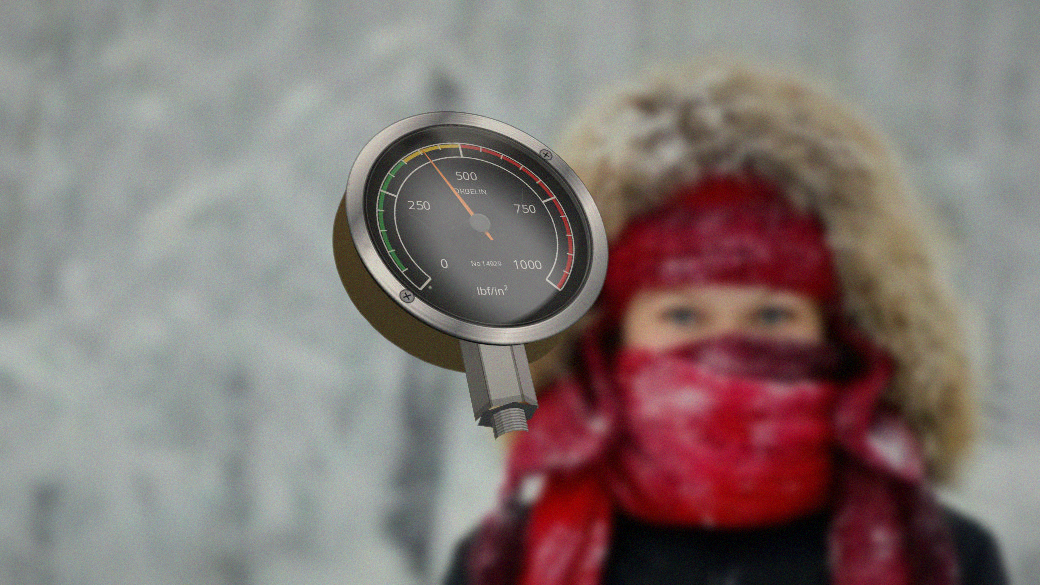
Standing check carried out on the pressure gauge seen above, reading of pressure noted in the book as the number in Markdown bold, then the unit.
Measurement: **400** psi
